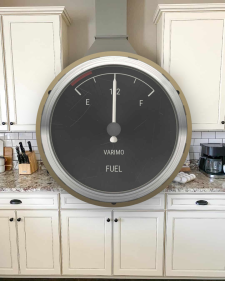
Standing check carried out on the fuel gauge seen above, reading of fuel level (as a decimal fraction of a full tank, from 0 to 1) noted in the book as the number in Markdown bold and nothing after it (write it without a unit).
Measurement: **0.5**
